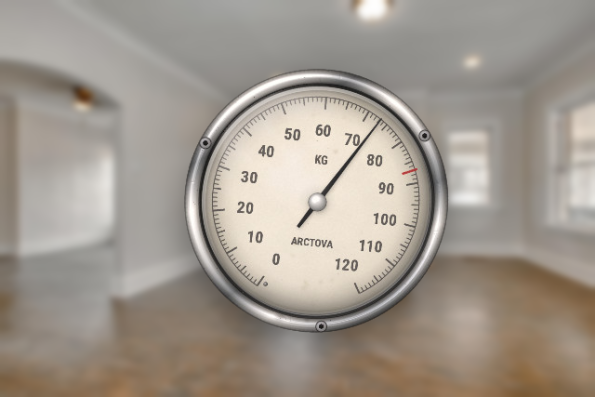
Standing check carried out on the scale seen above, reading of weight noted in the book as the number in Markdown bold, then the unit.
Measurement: **73** kg
